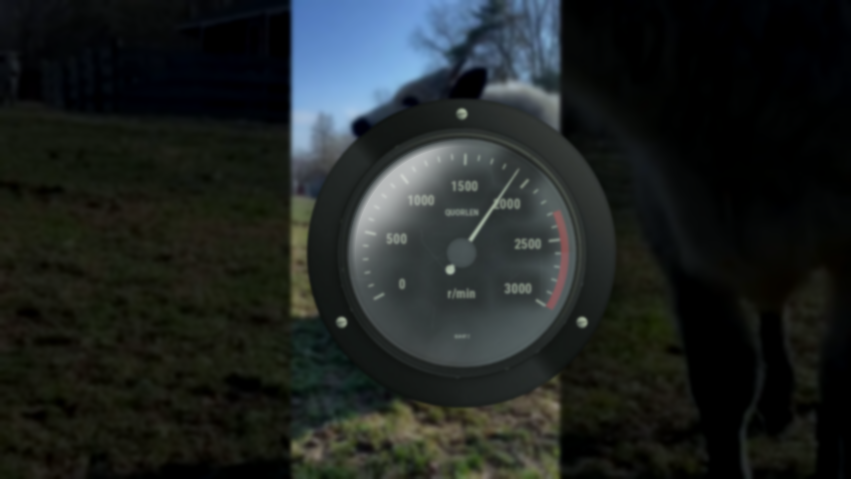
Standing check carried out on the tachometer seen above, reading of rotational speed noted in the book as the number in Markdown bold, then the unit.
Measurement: **1900** rpm
